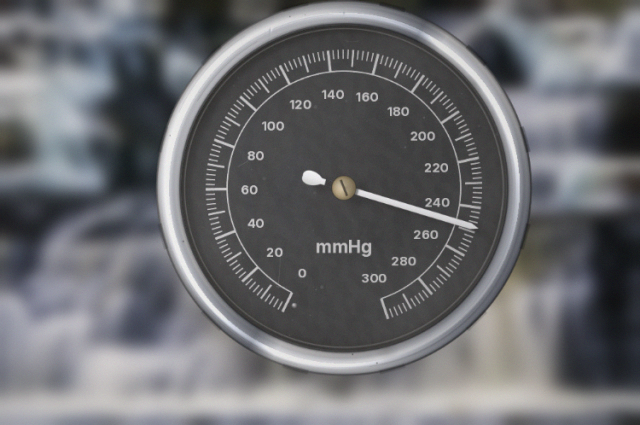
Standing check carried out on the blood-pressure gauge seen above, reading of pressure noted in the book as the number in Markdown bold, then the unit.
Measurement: **248** mmHg
